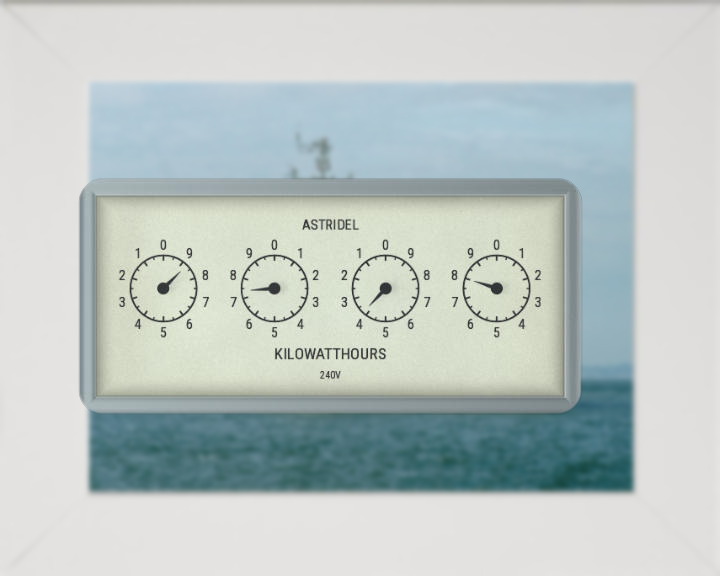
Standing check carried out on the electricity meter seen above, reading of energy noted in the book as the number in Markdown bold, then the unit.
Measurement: **8738** kWh
